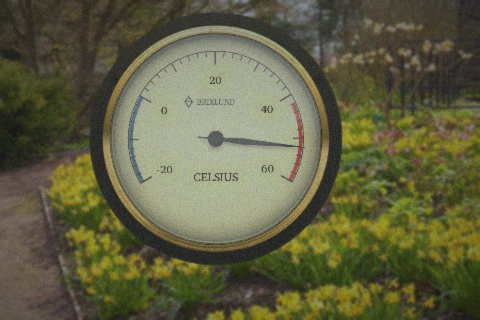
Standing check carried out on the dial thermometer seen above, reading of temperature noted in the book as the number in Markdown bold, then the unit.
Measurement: **52** °C
